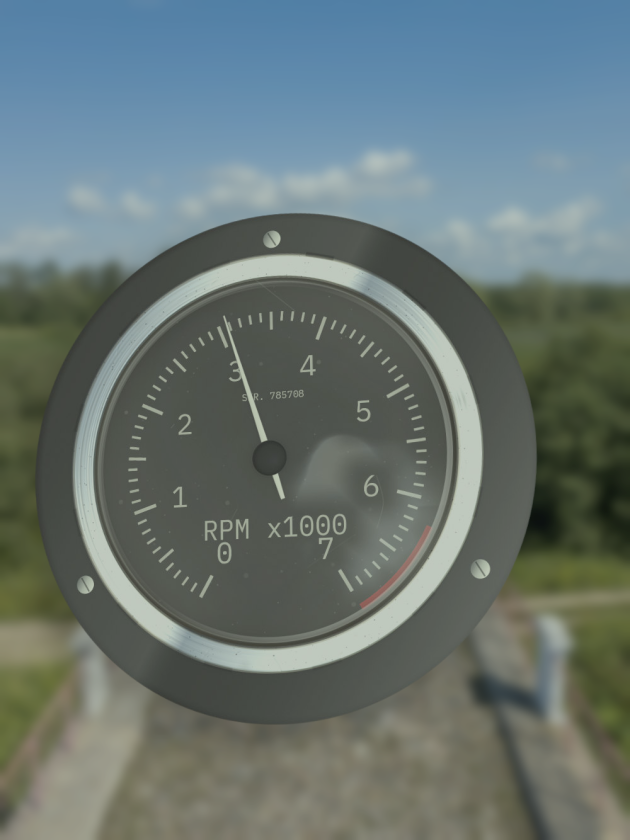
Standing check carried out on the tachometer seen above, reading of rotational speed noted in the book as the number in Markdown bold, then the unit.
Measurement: **3100** rpm
